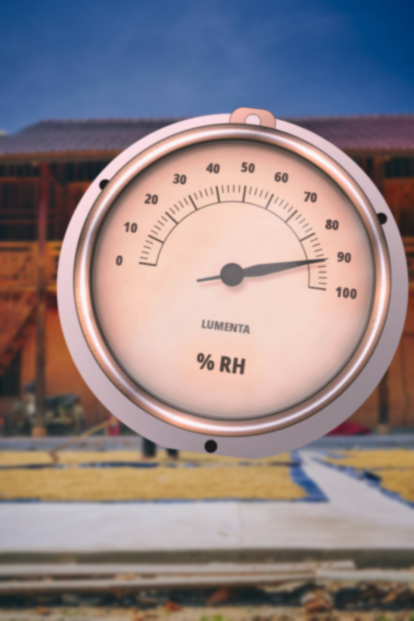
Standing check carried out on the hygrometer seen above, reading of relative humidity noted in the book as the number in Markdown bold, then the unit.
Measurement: **90** %
